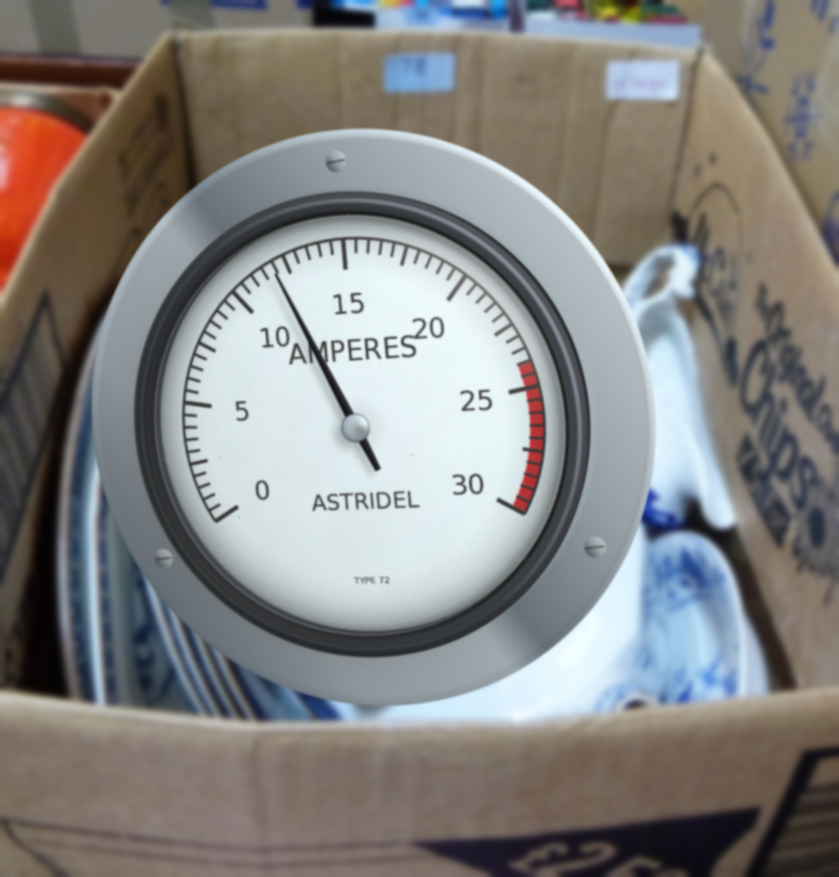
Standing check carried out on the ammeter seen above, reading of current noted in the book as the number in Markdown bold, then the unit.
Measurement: **12** A
